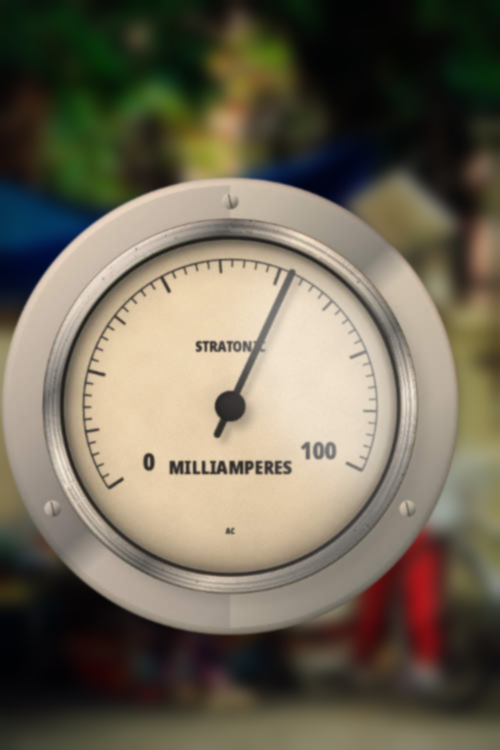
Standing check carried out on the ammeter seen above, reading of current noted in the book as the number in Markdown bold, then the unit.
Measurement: **62** mA
